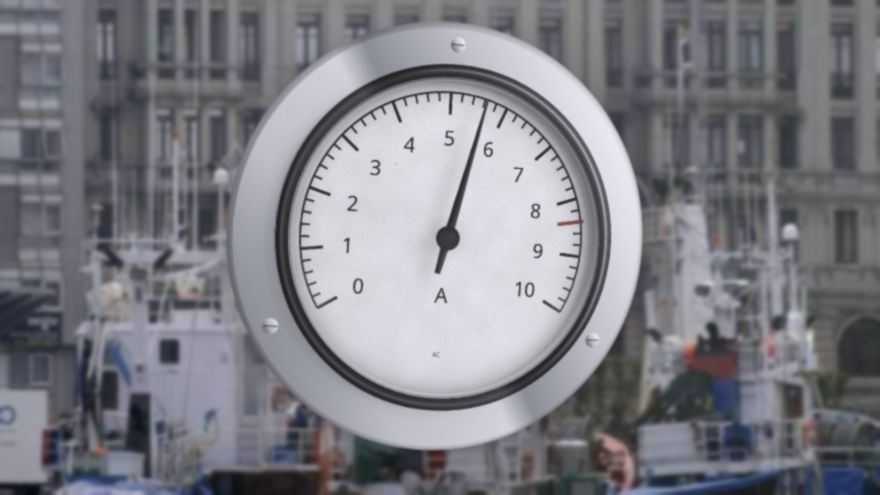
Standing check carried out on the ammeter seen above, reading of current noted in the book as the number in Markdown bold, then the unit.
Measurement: **5.6** A
